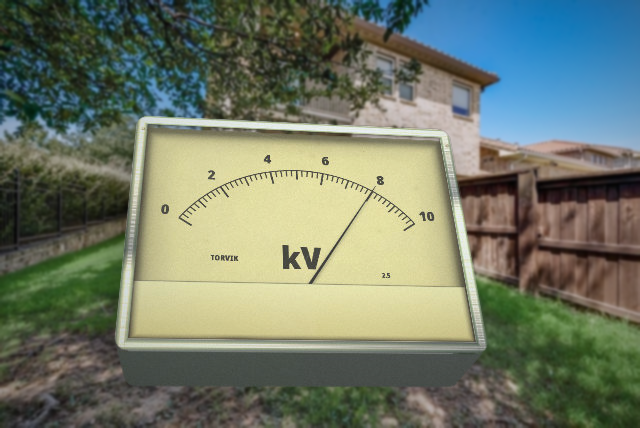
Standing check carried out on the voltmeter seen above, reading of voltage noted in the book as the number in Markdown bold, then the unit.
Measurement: **8** kV
